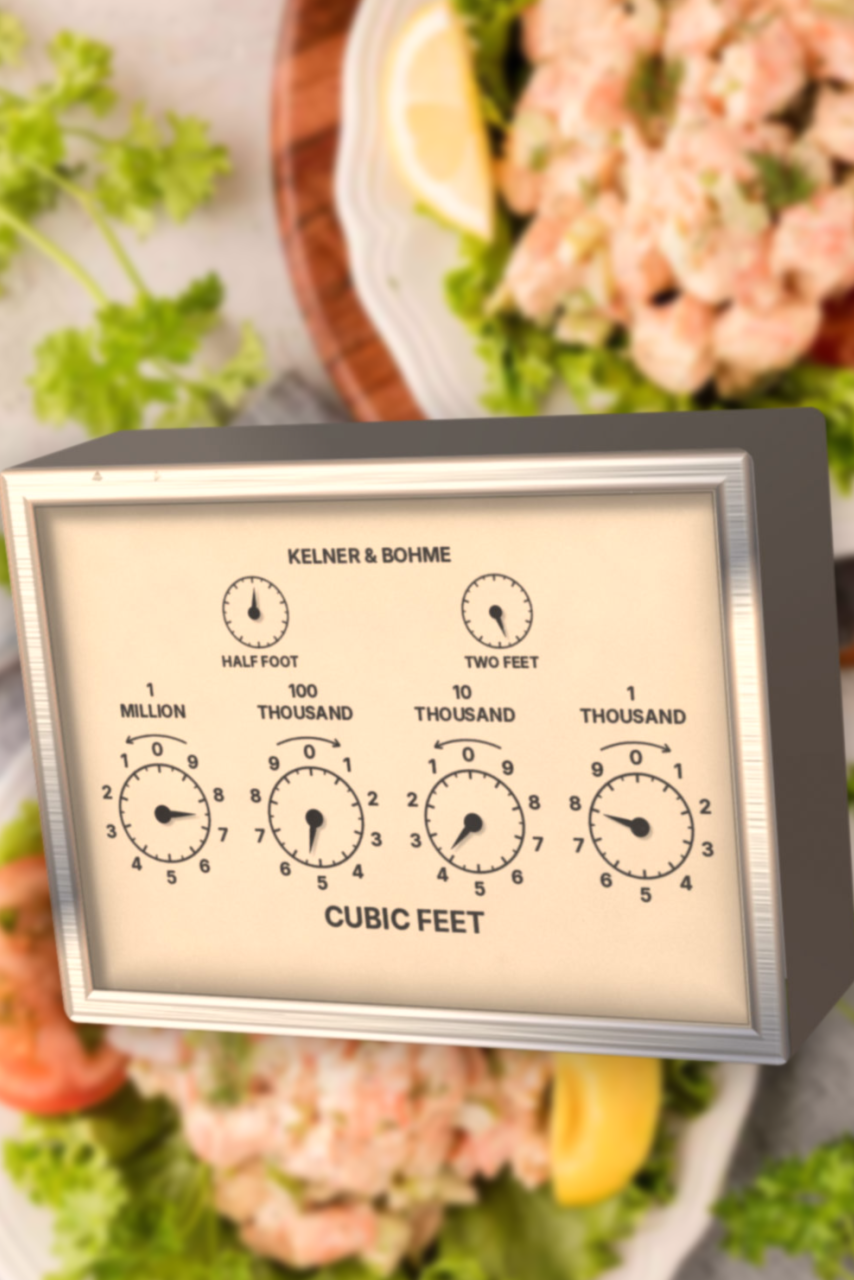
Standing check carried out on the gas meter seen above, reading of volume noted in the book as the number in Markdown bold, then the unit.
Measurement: **753800** ft³
